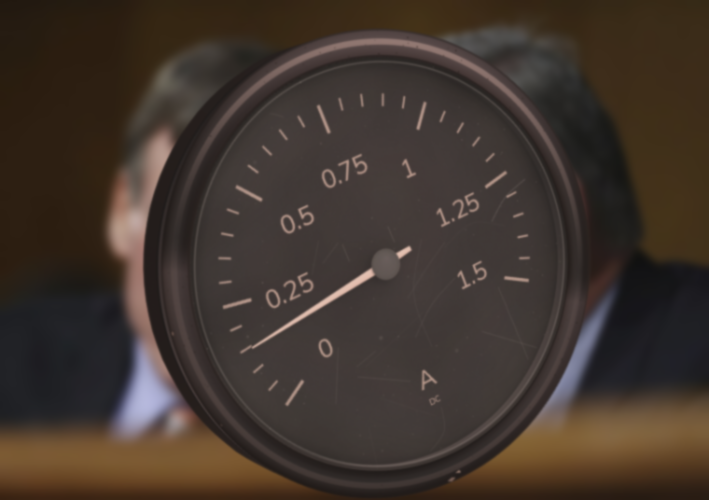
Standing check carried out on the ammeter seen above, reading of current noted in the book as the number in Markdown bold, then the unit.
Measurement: **0.15** A
